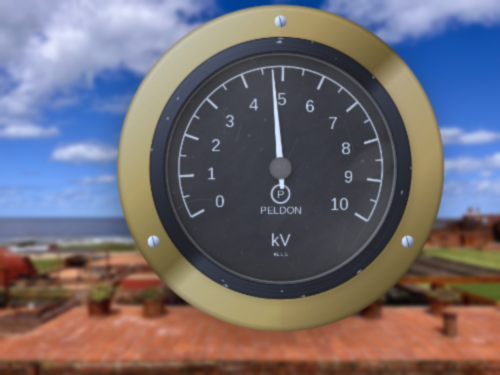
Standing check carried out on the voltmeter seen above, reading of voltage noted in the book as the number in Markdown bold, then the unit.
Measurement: **4.75** kV
